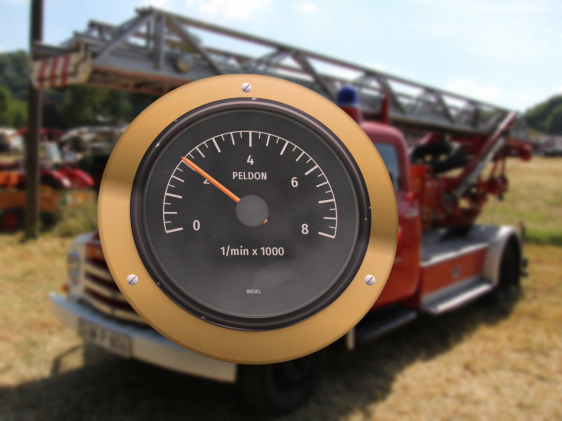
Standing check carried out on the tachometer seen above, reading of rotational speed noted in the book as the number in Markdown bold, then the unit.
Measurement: **2000** rpm
